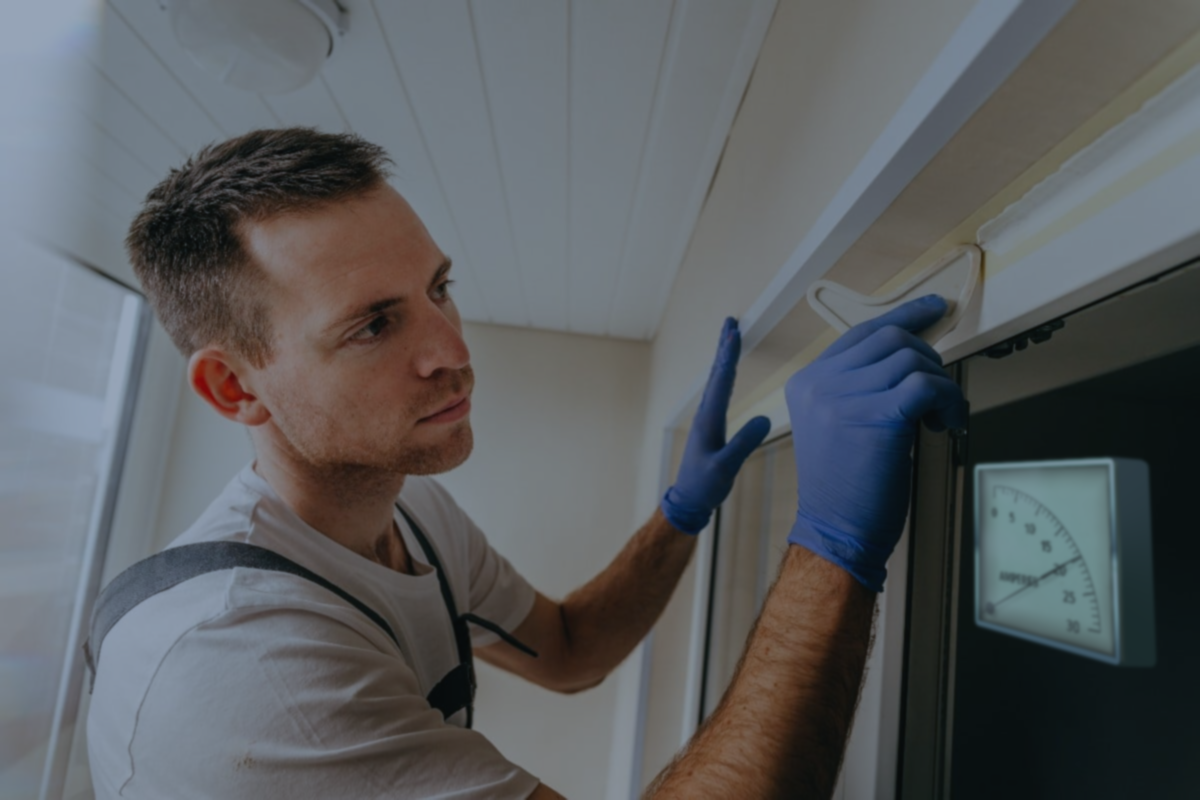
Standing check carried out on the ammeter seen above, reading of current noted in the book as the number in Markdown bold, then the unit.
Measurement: **20** A
